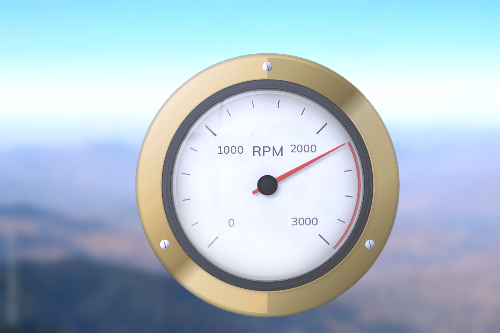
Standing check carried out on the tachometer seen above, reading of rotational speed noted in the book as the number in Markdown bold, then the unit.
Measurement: **2200** rpm
